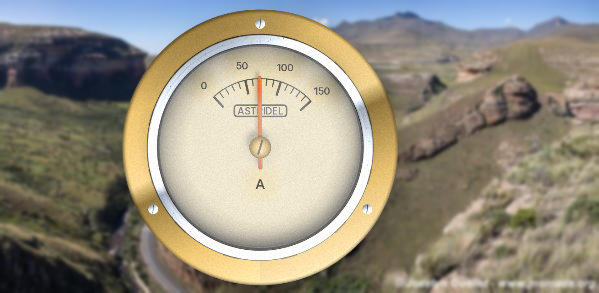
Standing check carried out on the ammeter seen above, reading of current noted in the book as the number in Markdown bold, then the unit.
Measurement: **70** A
